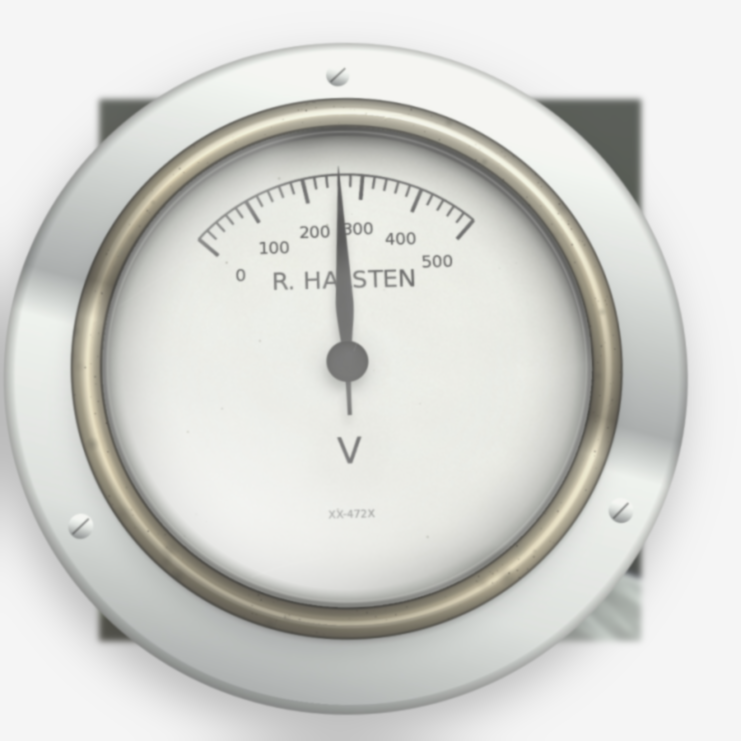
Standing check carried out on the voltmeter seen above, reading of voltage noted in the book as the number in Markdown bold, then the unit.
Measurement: **260** V
